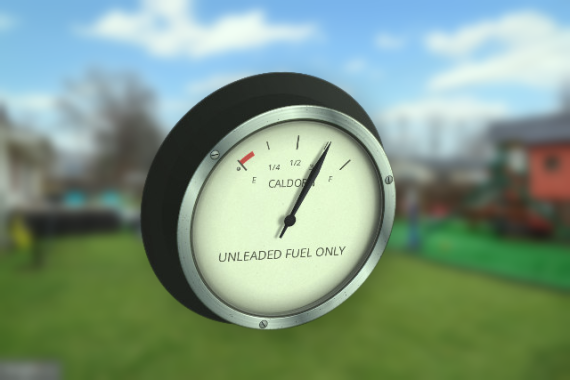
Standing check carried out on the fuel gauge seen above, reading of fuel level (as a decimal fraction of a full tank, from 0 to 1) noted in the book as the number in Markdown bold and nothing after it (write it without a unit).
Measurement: **0.75**
